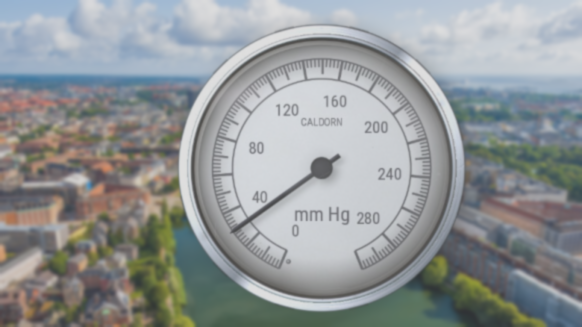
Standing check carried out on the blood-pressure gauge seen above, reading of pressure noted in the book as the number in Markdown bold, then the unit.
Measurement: **30** mmHg
